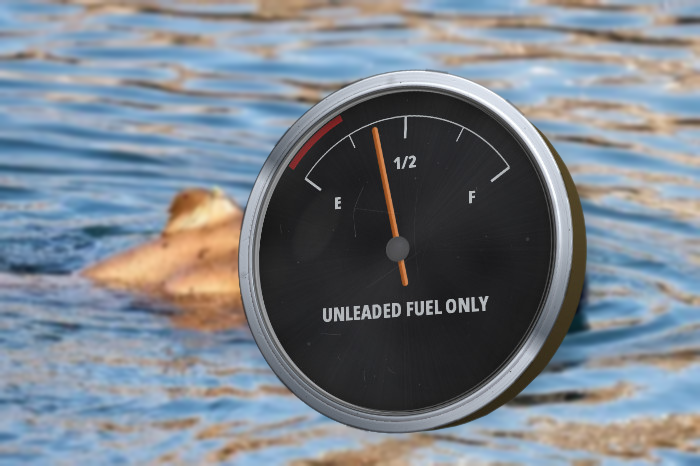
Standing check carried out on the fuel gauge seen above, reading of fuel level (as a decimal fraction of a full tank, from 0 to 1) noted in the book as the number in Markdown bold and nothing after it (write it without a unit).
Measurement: **0.375**
